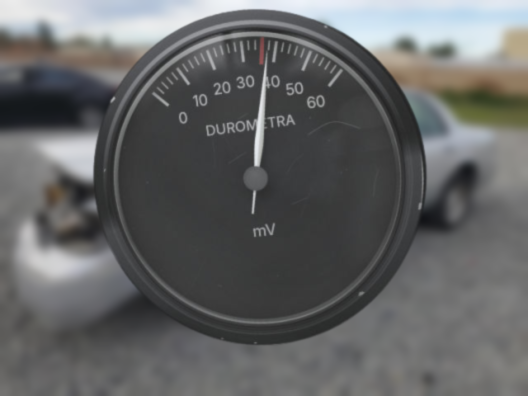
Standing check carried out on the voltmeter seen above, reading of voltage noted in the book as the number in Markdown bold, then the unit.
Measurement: **38** mV
